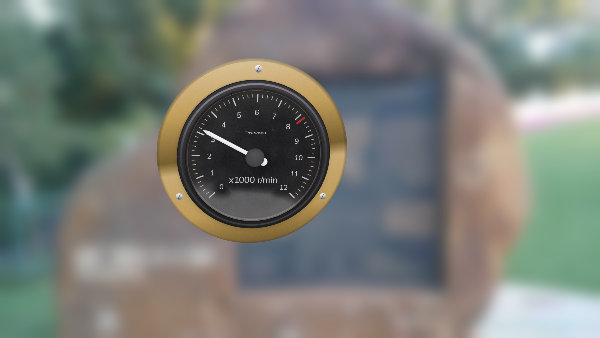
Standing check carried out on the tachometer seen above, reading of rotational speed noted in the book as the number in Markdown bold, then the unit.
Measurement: **3200** rpm
